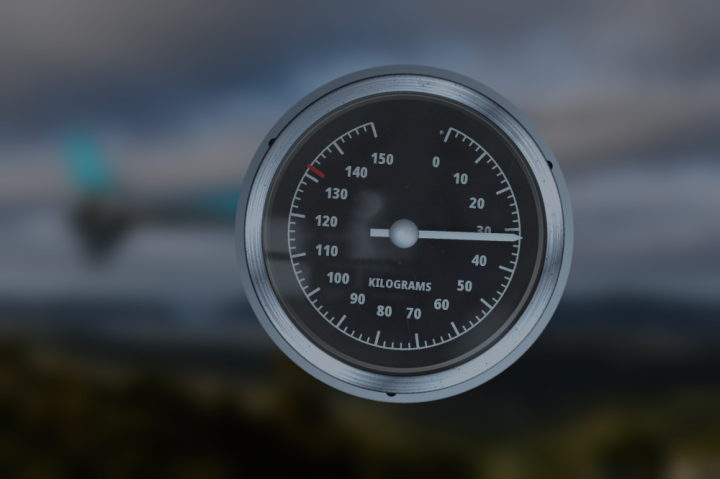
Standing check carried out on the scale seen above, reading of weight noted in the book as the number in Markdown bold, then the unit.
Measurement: **32** kg
